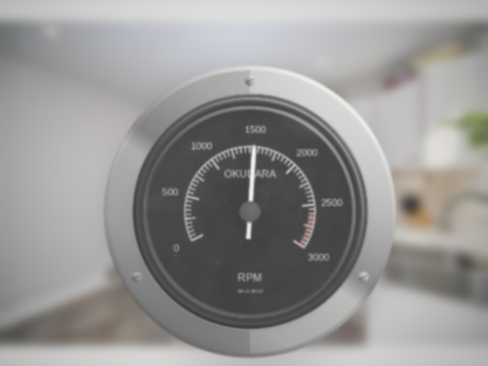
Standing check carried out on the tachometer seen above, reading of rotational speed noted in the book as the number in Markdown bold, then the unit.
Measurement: **1500** rpm
